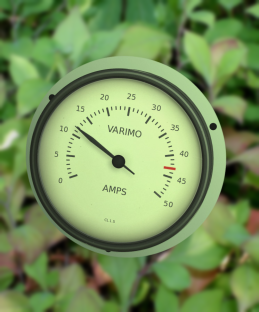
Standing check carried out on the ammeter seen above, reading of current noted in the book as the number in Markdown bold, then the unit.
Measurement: **12** A
